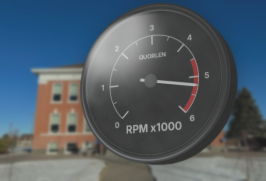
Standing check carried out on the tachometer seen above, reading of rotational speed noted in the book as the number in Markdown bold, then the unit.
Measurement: **5250** rpm
